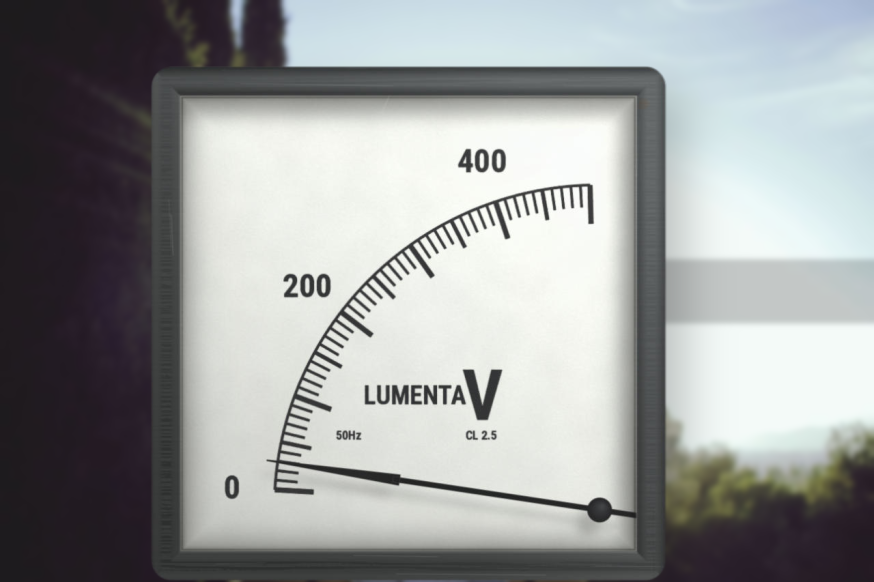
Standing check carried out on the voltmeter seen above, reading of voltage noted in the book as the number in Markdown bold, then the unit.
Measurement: **30** V
